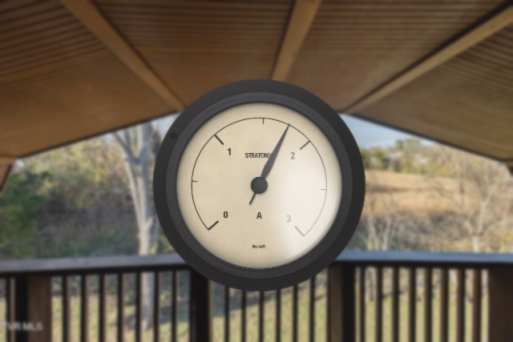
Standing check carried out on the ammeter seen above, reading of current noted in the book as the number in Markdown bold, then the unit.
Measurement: **1.75** A
